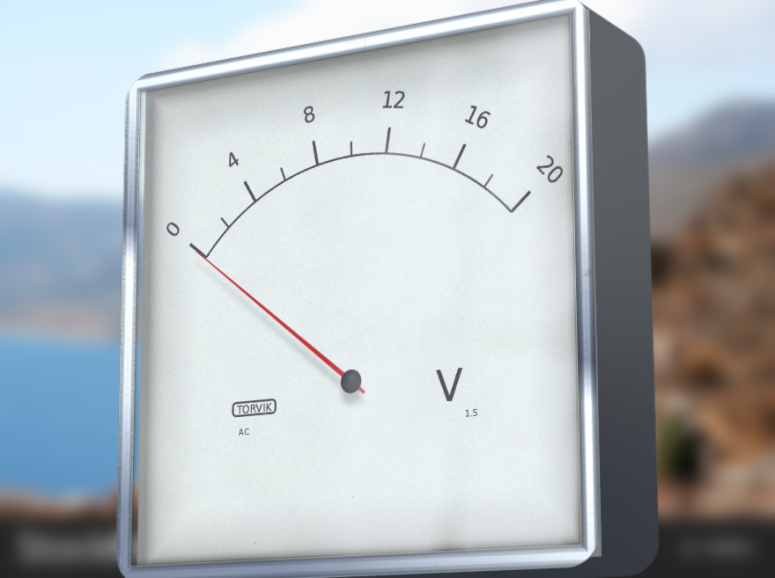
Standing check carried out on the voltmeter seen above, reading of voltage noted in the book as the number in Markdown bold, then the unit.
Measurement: **0** V
